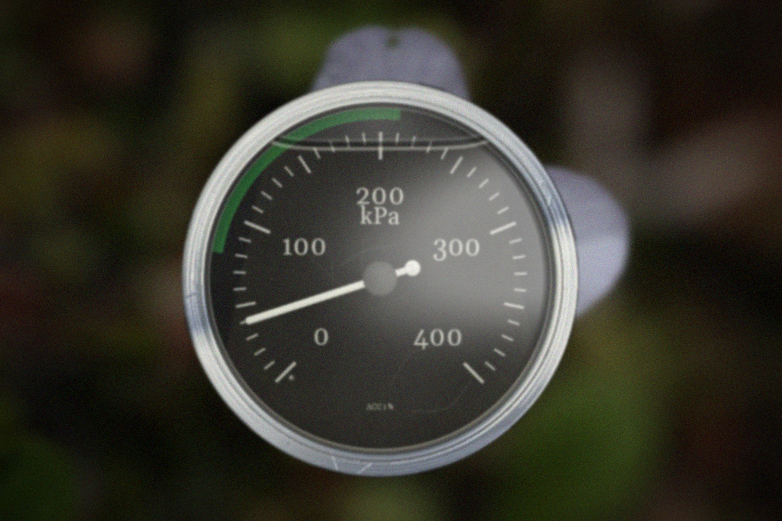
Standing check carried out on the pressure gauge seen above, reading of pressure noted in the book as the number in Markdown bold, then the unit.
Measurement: **40** kPa
